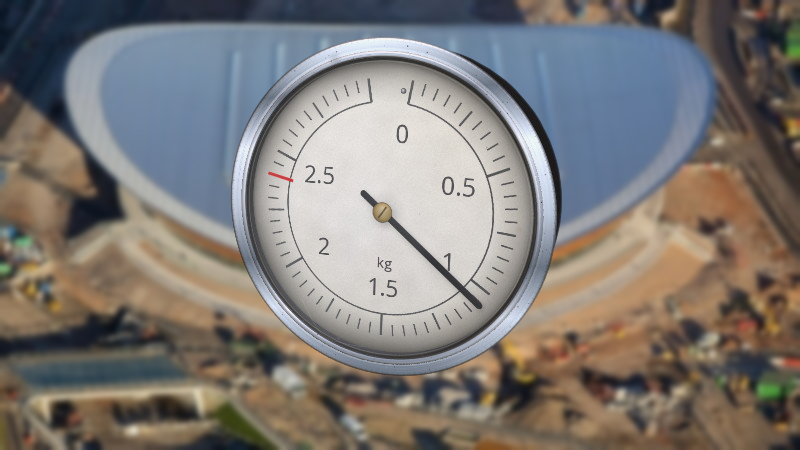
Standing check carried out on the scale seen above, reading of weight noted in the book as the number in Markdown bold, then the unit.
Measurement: **1.05** kg
